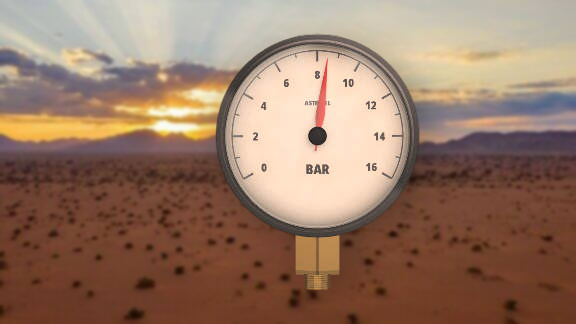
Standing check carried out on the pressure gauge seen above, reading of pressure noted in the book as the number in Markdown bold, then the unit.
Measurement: **8.5** bar
